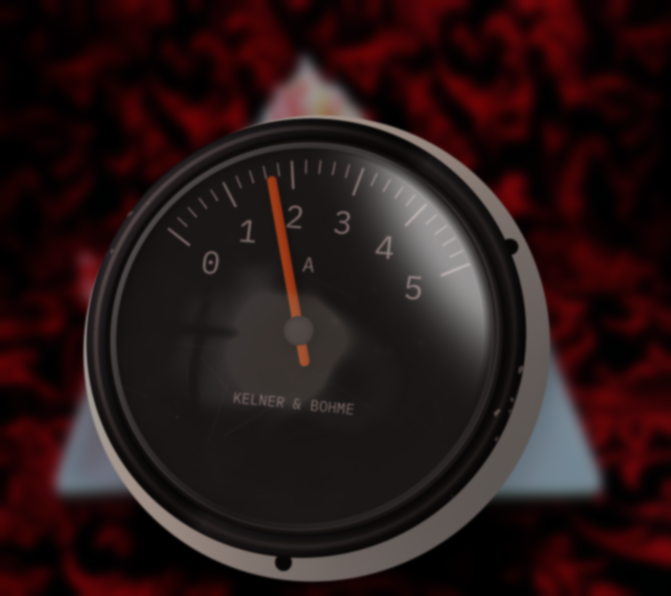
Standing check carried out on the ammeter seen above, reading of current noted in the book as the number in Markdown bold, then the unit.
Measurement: **1.7** A
